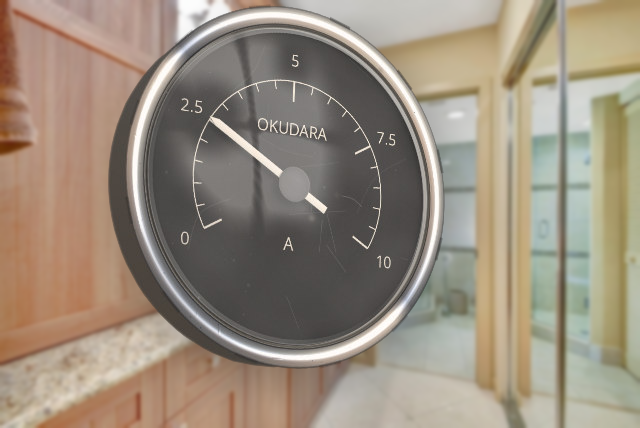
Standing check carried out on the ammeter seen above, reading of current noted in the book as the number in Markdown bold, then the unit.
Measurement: **2.5** A
